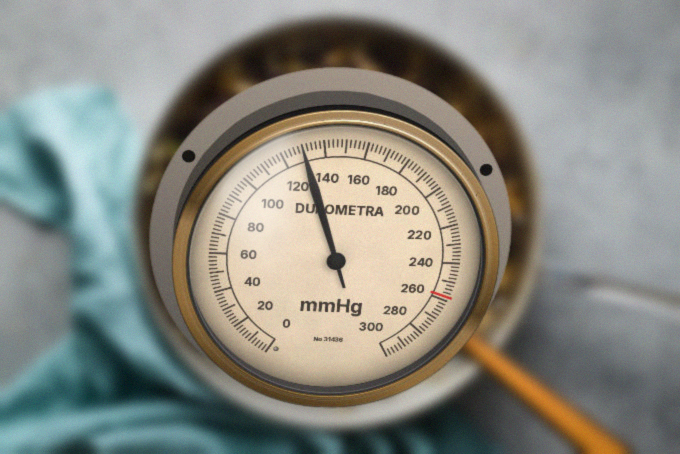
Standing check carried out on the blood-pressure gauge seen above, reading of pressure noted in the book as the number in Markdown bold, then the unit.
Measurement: **130** mmHg
